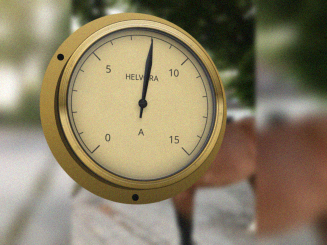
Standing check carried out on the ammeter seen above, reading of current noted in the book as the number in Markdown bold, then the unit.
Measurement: **8** A
